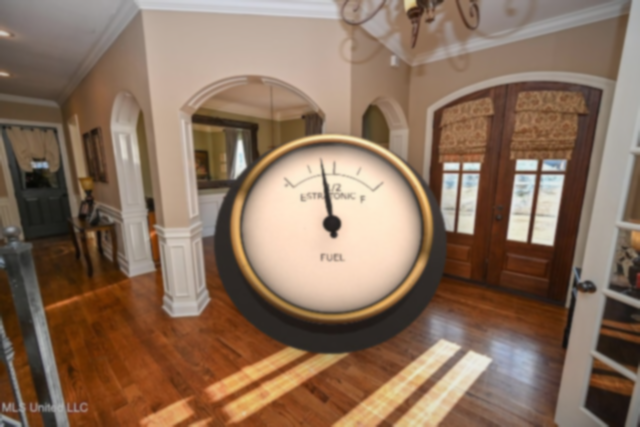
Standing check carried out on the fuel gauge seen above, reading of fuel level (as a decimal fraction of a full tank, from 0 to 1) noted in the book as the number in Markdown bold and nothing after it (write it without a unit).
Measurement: **0.375**
